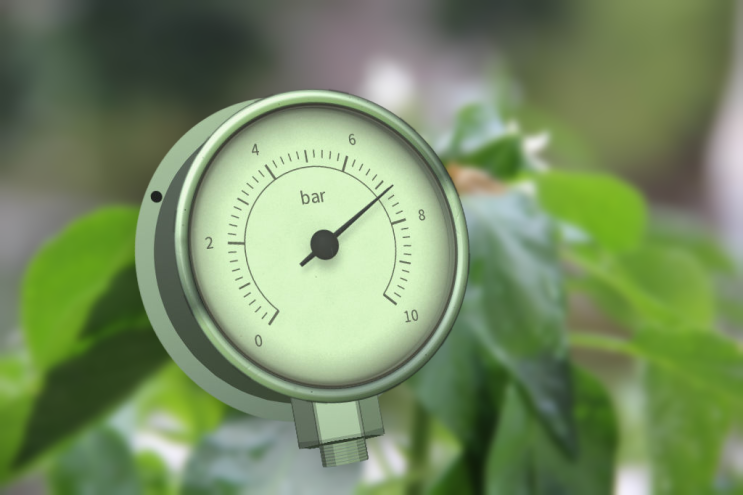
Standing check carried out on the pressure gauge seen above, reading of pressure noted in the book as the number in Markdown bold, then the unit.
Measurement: **7.2** bar
